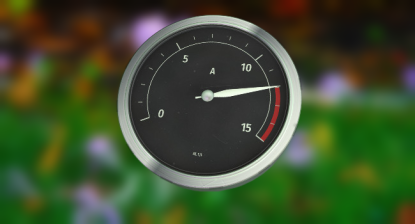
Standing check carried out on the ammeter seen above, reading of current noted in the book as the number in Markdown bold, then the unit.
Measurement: **12** A
